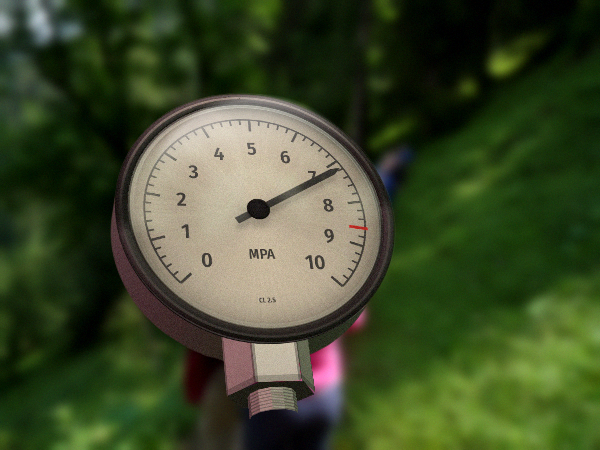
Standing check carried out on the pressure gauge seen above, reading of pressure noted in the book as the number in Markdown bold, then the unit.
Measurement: **7.2** MPa
